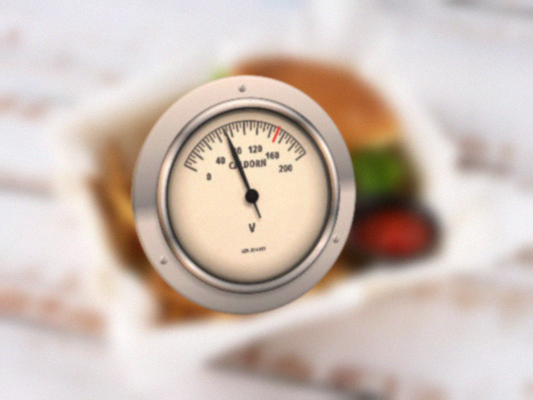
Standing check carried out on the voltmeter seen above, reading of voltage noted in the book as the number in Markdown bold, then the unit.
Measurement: **70** V
